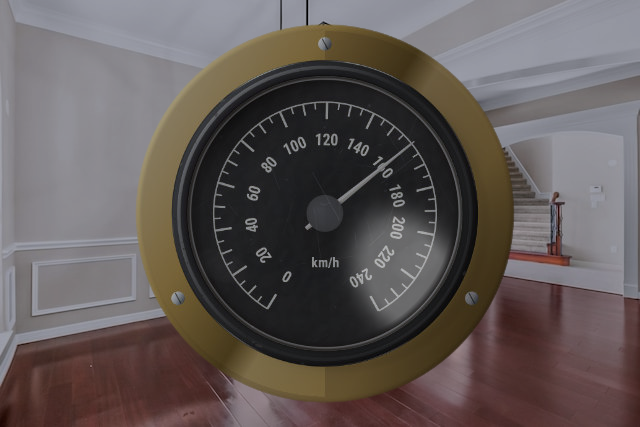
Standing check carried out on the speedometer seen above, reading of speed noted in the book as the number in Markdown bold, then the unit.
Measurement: **160** km/h
